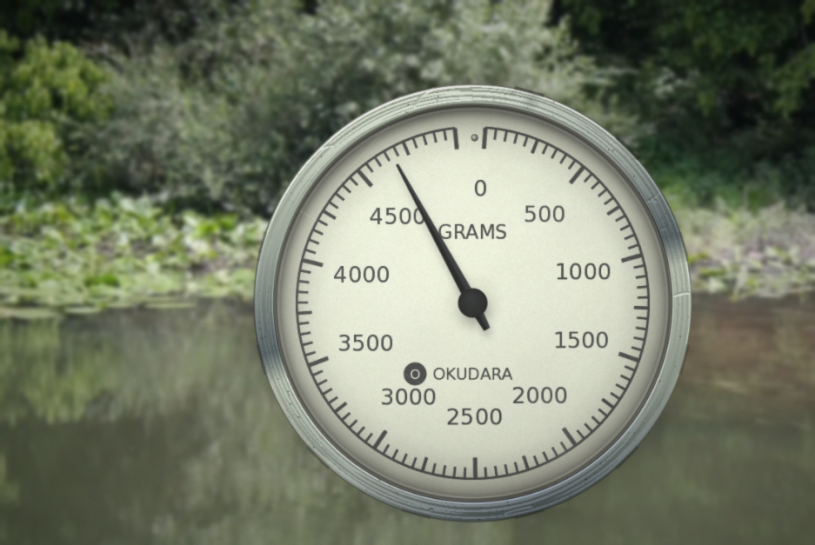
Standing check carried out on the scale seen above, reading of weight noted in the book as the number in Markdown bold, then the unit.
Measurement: **4675** g
